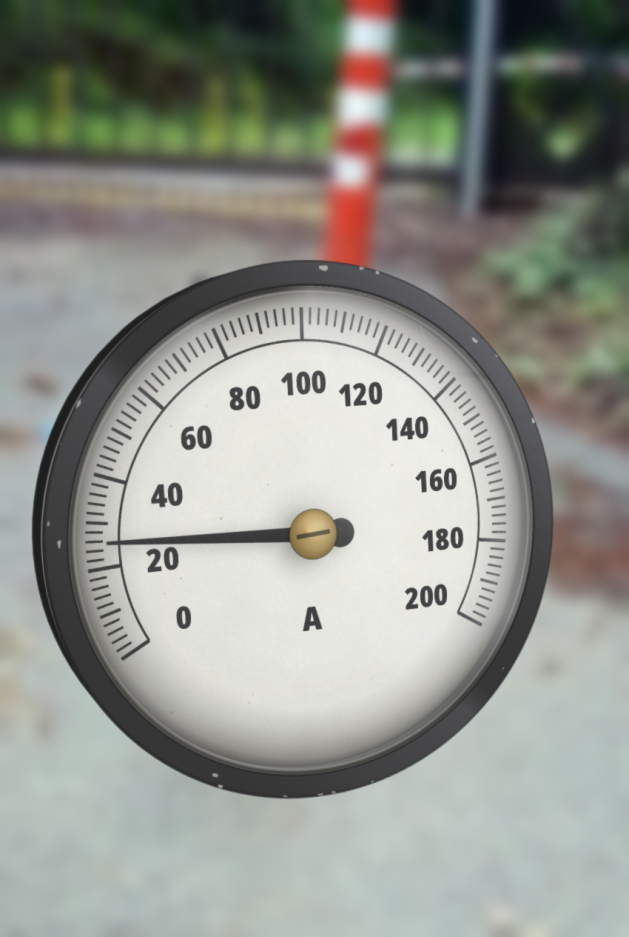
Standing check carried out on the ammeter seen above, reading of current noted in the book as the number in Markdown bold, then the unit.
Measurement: **26** A
